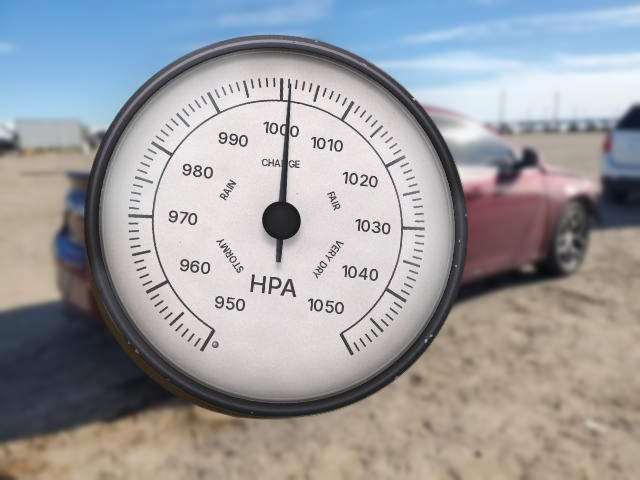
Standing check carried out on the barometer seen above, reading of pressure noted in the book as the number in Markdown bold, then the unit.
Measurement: **1001** hPa
